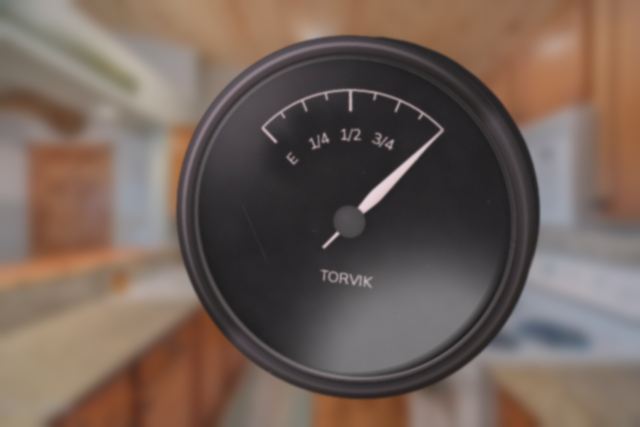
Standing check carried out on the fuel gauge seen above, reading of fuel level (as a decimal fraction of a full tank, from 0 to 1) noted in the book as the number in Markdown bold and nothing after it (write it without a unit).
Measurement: **1**
